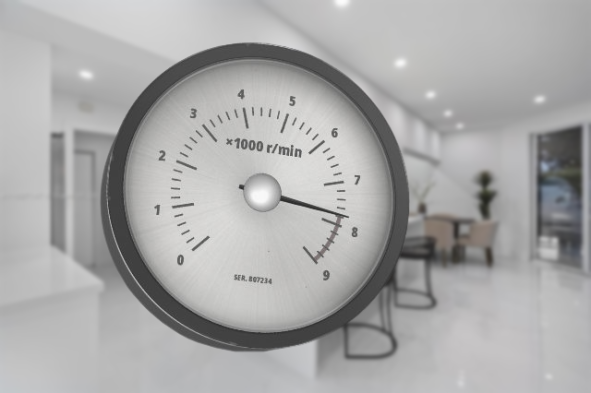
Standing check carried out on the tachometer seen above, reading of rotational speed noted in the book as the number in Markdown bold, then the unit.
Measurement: **7800** rpm
